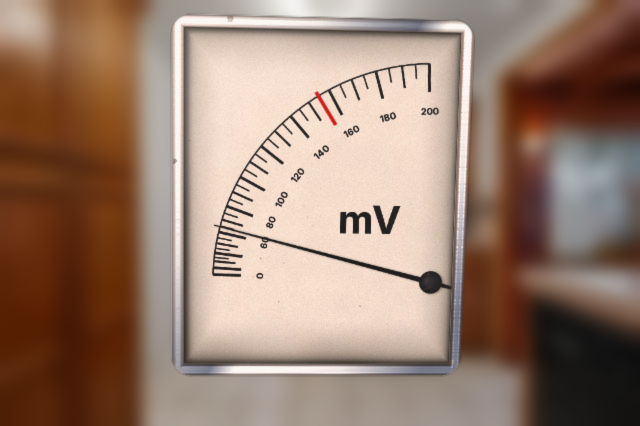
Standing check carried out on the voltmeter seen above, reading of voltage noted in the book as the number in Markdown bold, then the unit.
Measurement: **65** mV
